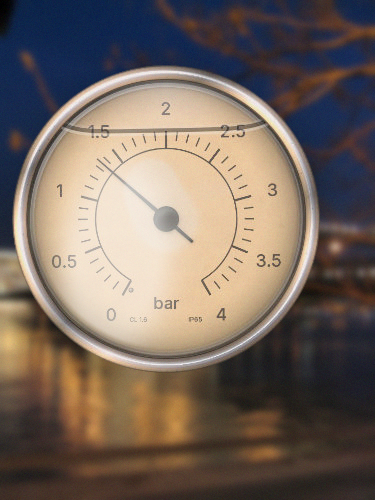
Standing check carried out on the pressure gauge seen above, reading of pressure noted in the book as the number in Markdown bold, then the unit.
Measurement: **1.35** bar
